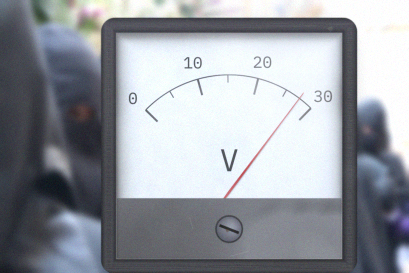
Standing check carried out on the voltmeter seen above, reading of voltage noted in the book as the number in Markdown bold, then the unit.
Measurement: **27.5** V
